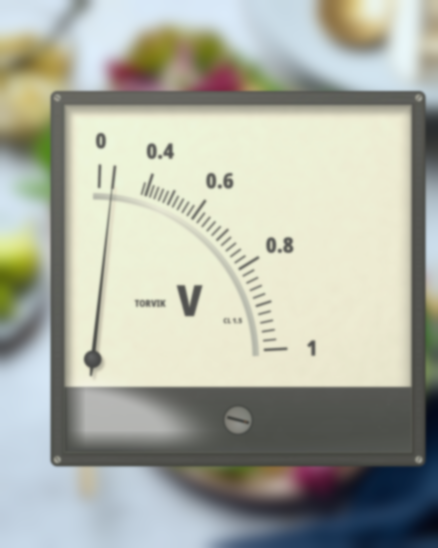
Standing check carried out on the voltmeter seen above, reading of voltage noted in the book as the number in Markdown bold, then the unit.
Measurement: **0.2** V
